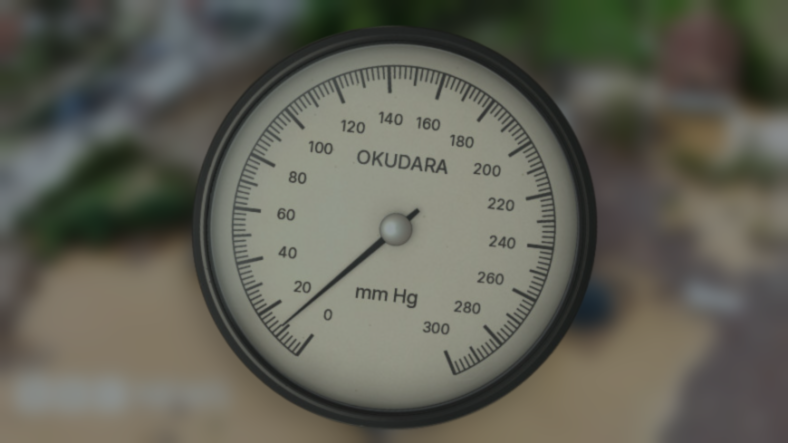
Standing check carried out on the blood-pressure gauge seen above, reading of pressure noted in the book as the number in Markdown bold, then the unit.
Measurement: **12** mmHg
